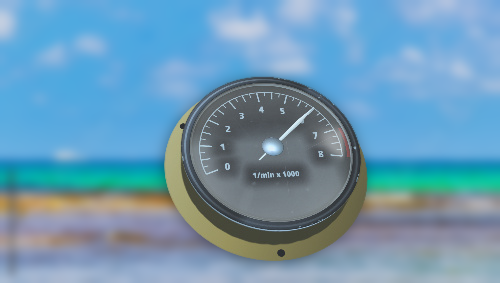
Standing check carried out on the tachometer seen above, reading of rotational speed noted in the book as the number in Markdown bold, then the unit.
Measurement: **6000** rpm
